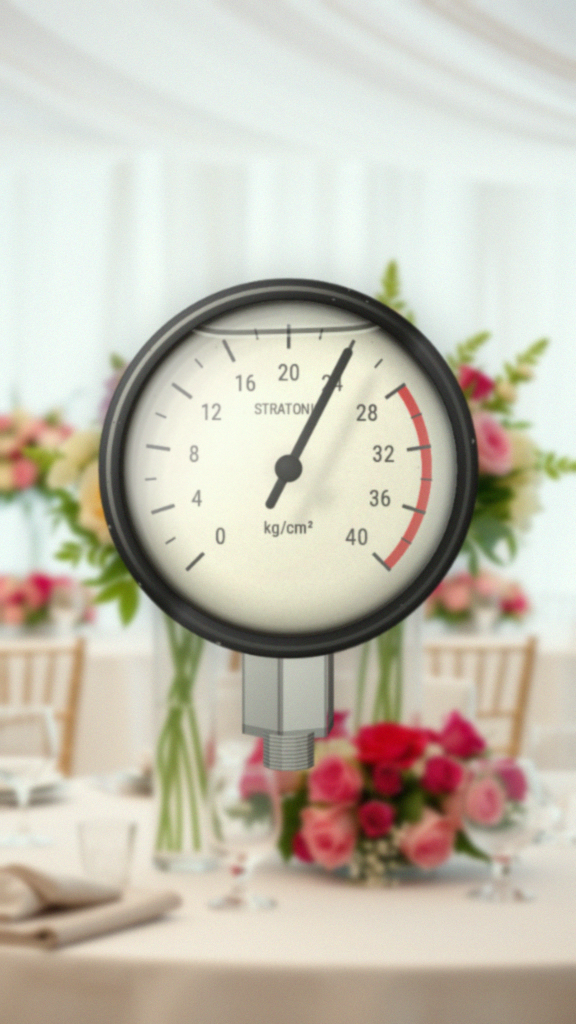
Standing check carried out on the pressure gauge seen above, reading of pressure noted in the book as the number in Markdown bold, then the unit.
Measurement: **24** kg/cm²
